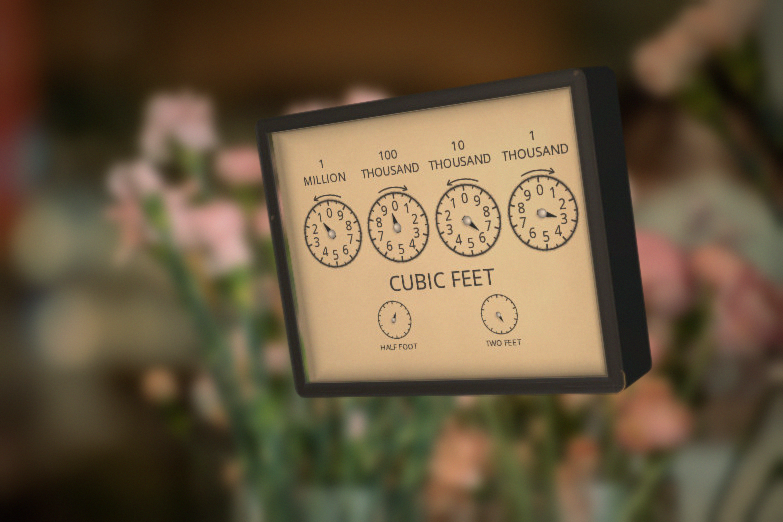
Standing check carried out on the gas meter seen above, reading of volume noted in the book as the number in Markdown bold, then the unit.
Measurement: **96300** ft³
